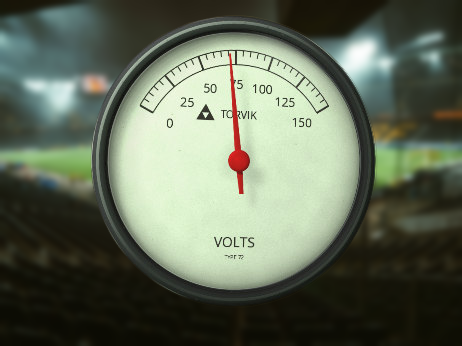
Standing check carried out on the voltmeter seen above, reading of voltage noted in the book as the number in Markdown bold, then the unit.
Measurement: **70** V
